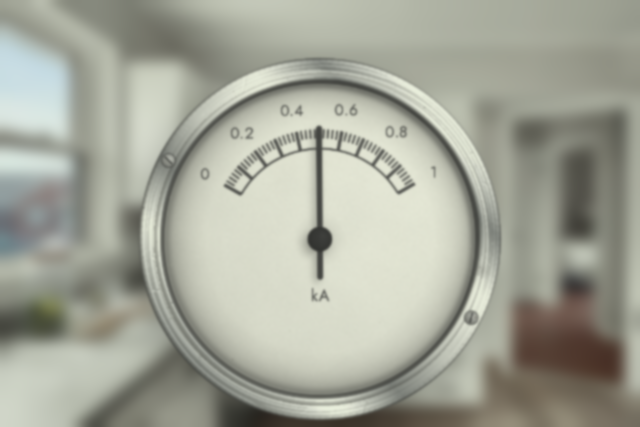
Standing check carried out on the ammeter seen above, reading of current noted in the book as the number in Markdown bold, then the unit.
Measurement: **0.5** kA
